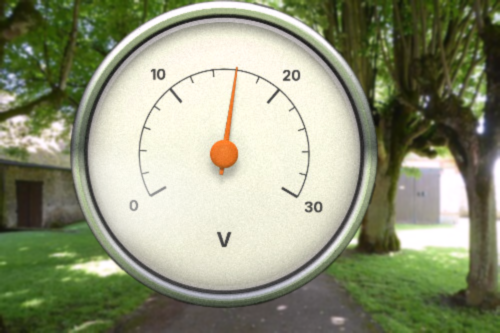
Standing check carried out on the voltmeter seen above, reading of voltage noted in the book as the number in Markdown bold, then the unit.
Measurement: **16** V
